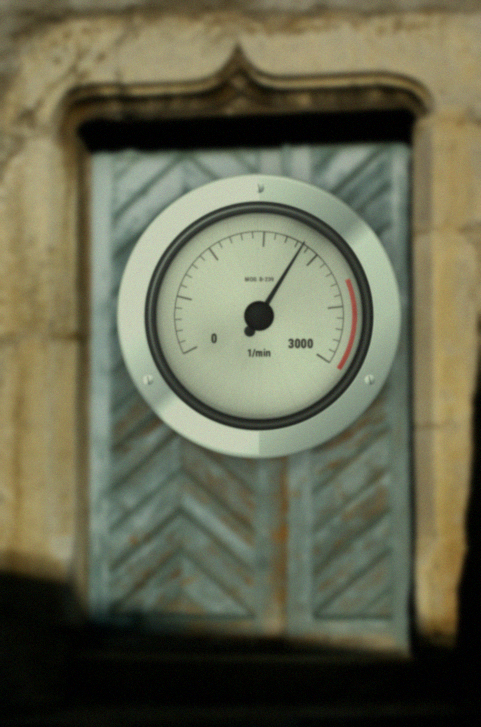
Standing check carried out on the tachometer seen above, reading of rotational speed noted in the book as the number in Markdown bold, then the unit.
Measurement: **1850** rpm
